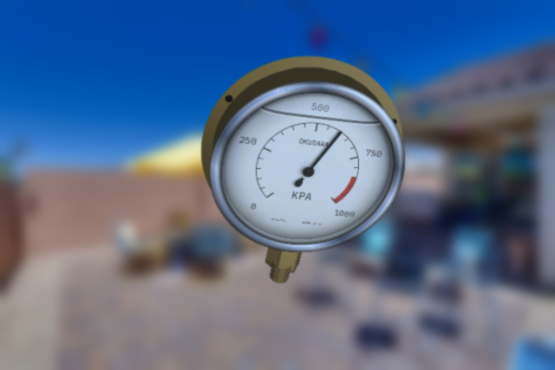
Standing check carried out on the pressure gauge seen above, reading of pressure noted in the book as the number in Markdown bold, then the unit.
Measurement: **600** kPa
